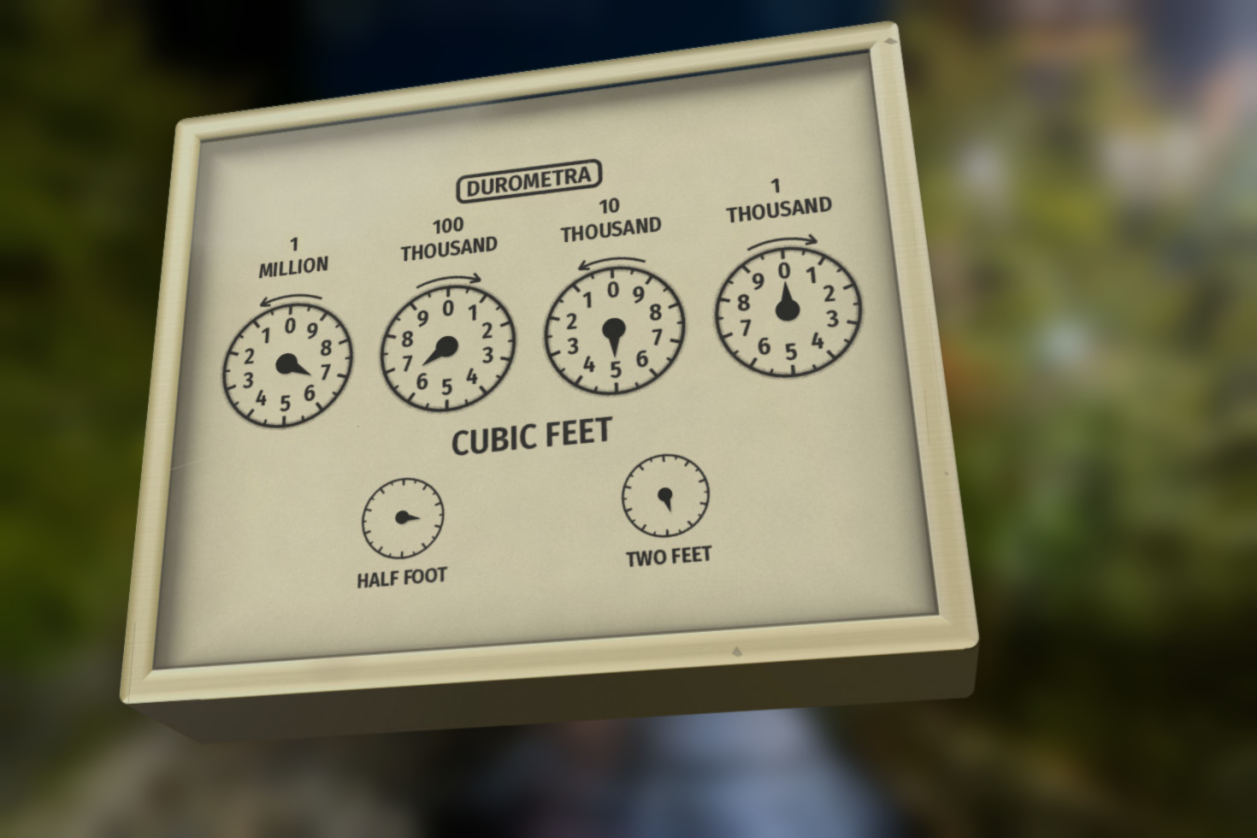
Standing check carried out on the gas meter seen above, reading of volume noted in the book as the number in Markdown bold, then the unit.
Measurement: **665000** ft³
